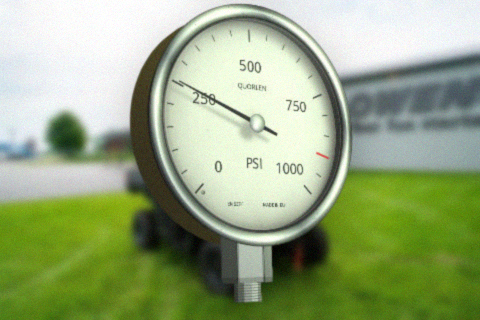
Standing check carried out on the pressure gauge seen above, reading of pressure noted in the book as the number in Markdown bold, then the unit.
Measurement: **250** psi
